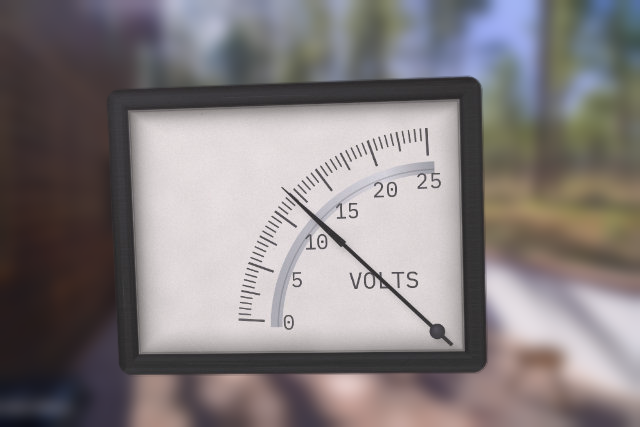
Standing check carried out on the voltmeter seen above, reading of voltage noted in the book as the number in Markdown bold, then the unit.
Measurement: **12** V
